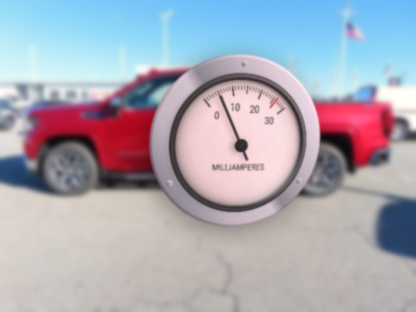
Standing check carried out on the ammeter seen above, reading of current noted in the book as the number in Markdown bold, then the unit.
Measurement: **5** mA
